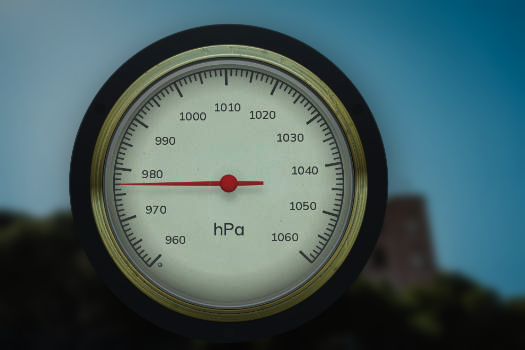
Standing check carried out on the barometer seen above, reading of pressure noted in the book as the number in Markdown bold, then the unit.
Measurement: **977** hPa
